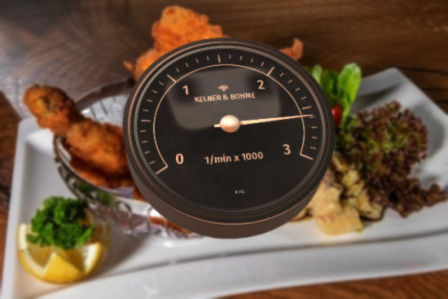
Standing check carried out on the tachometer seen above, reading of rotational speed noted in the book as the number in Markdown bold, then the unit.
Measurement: **2600** rpm
